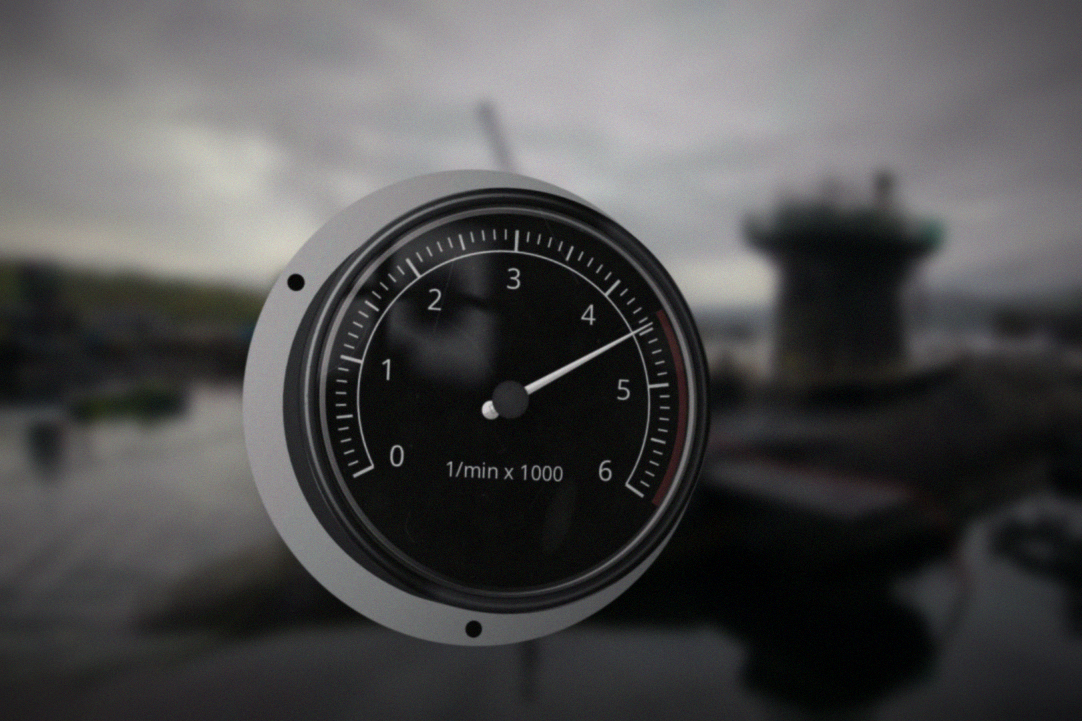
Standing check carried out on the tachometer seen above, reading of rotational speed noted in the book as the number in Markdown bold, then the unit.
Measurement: **4450** rpm
